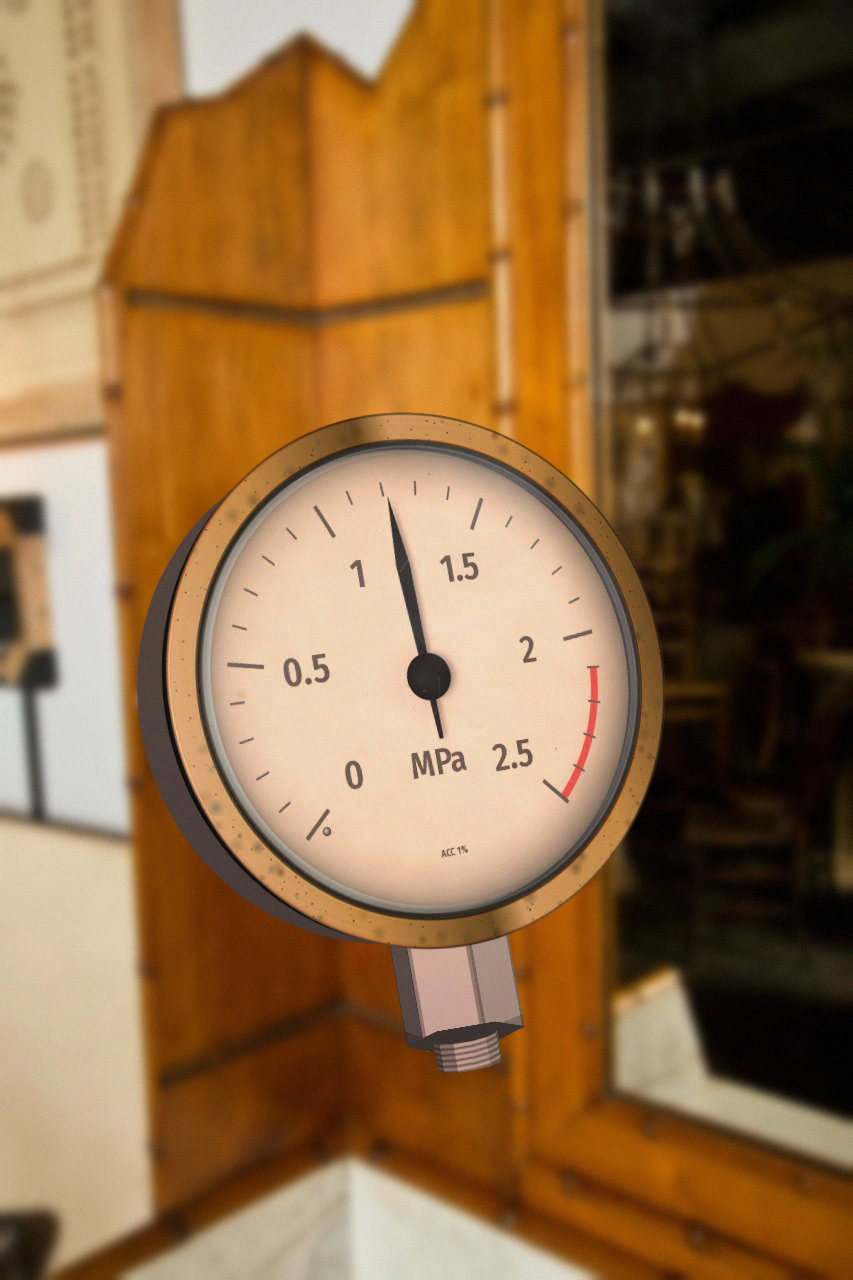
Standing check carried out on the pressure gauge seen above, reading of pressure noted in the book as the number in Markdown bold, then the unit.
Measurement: **1.2** MPa
